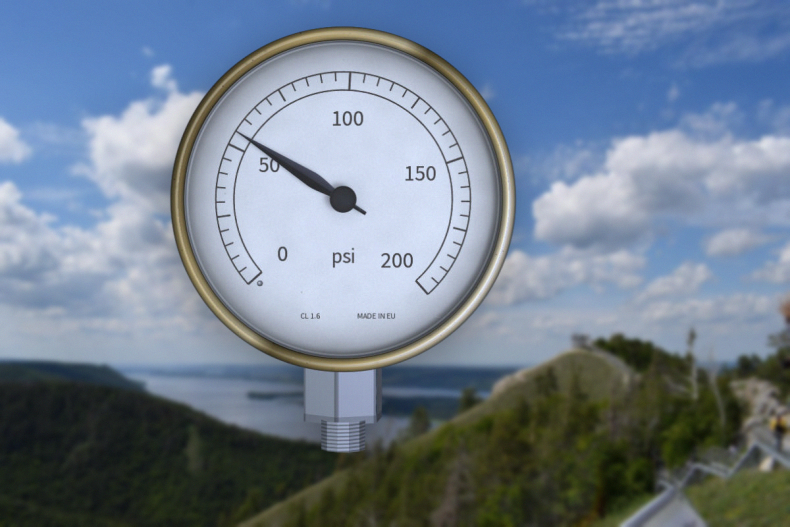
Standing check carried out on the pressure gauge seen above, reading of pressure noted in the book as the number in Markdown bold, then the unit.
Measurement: **55** psi
